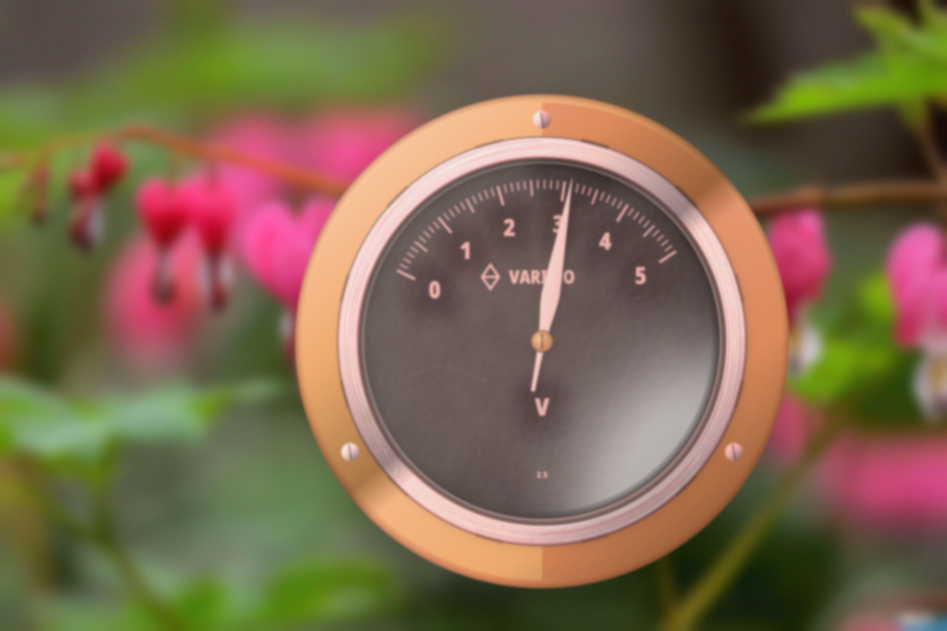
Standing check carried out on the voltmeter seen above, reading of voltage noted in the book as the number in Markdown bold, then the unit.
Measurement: **3.1** V
